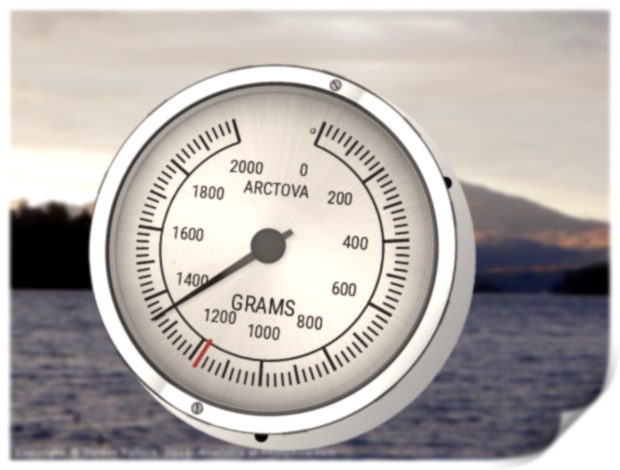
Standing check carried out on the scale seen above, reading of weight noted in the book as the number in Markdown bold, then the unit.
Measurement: **1340** g
